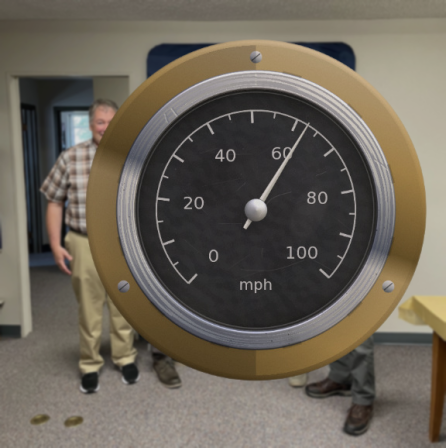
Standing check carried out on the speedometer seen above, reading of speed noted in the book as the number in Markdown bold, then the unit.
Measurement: **62.5** mph
